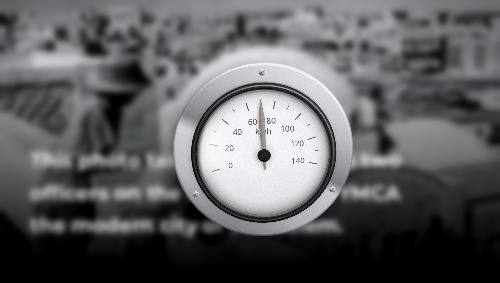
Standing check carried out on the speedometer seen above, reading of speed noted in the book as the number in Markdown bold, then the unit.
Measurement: **70** km/h
